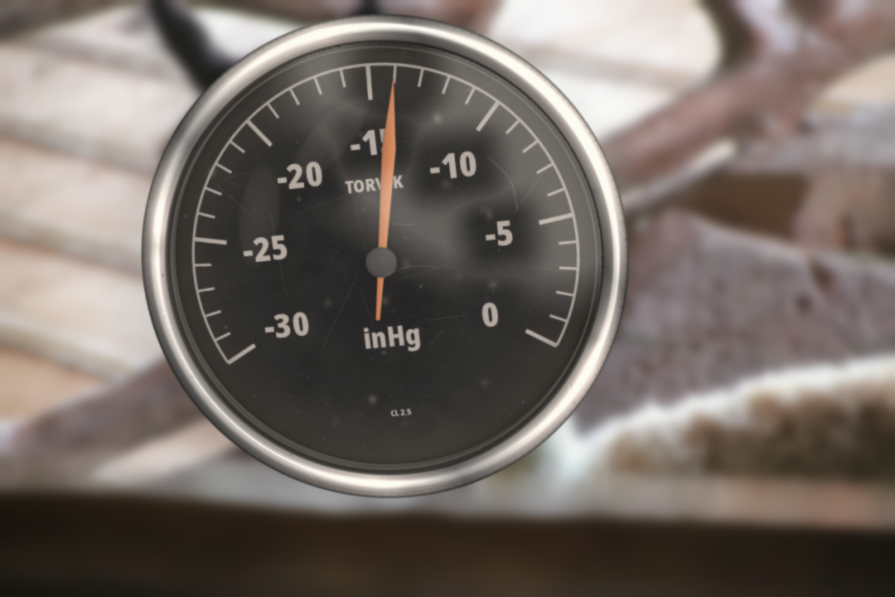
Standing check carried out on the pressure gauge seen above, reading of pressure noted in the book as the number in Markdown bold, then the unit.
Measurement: **-14** inHg
